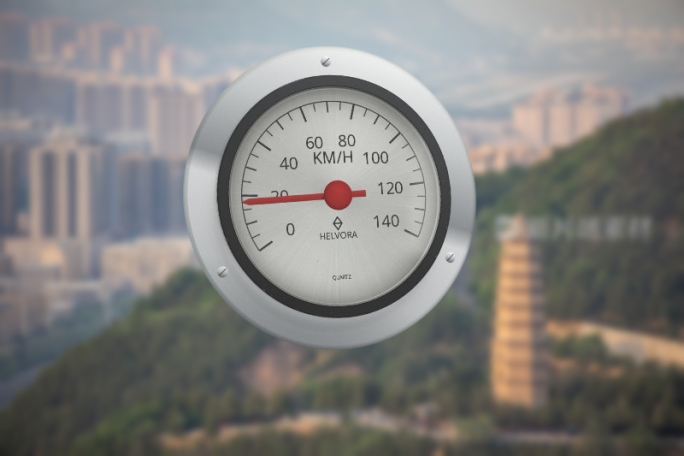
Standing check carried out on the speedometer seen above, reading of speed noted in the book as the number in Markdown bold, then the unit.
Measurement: **17.5** km/h
